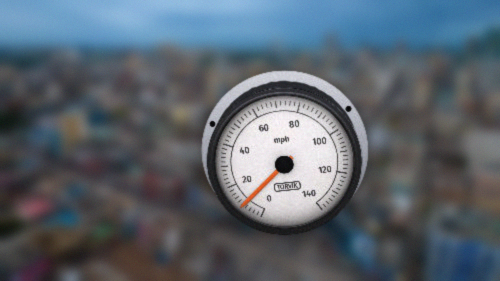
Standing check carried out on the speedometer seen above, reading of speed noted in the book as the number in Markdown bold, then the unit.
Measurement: **10** mph
